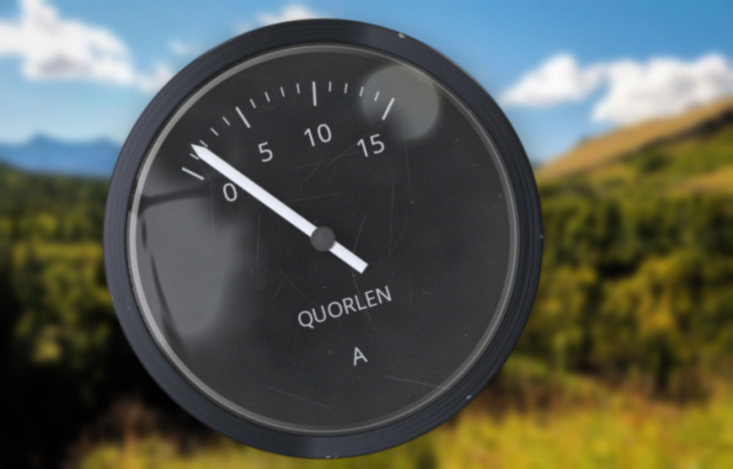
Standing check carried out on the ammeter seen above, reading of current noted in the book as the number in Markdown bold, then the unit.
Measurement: **1.5** A
